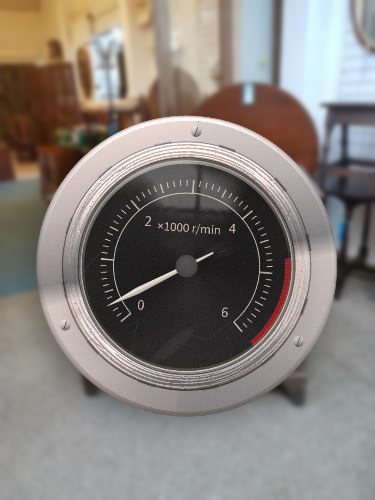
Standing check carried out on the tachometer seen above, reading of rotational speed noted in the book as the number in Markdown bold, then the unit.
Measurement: **300** rpm
